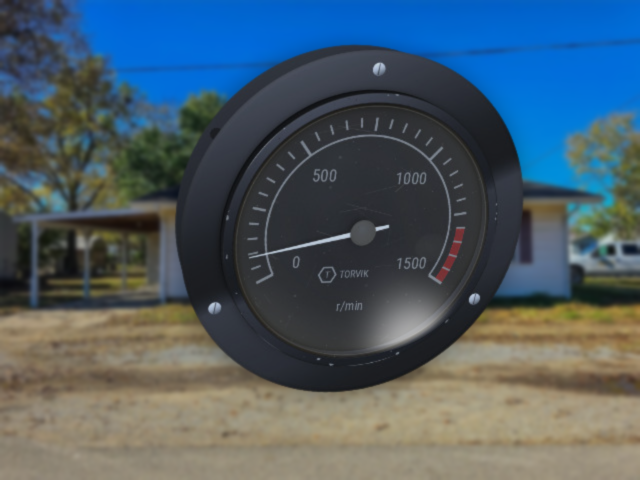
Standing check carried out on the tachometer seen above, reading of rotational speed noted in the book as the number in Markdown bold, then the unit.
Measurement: **100** rpm
